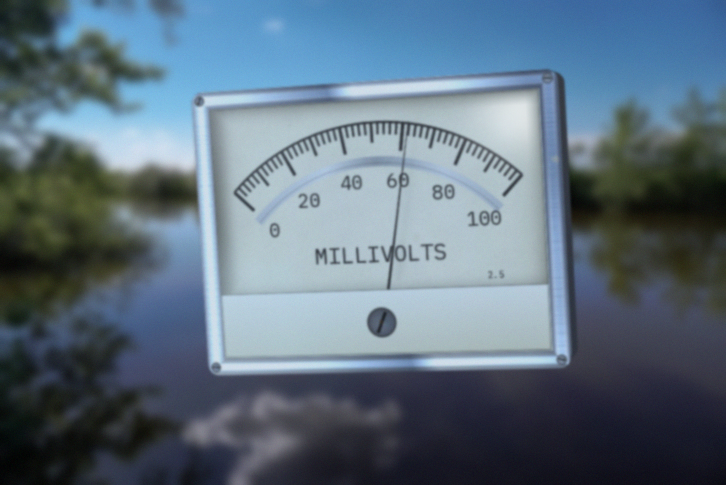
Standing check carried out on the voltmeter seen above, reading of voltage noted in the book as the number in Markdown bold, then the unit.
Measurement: **62** mV
